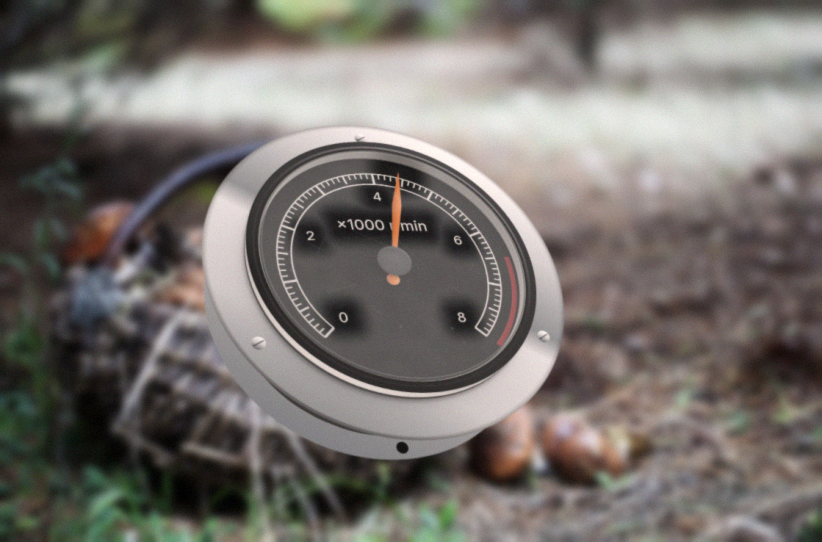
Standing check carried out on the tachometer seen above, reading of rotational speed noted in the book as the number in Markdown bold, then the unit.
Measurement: **4400** rpm
